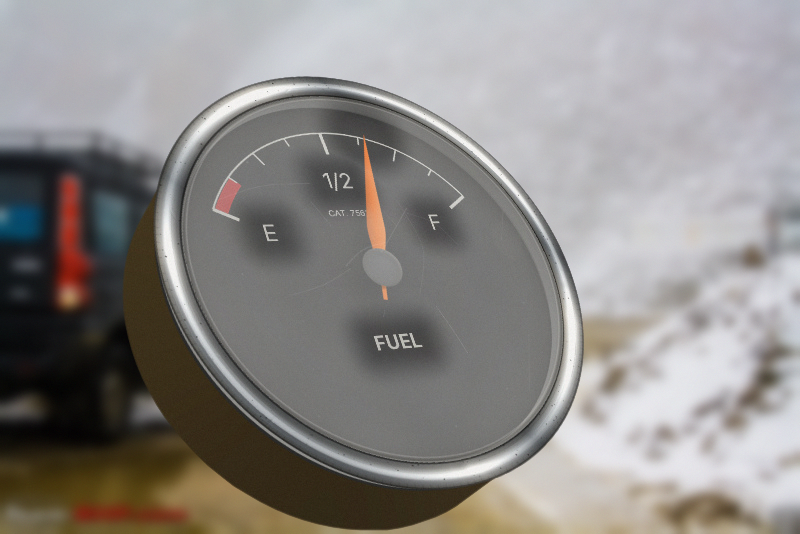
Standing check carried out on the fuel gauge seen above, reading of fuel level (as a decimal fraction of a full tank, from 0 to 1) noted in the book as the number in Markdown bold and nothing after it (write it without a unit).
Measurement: **0.625**
